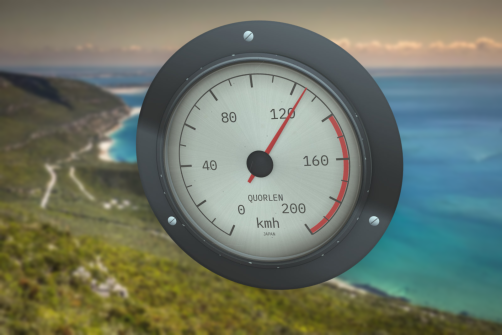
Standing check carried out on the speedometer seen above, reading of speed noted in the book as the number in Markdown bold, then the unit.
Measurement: **125** km/h
